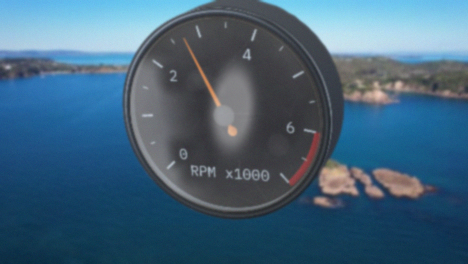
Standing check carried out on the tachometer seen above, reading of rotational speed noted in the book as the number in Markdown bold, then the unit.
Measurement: **2750** rpm
